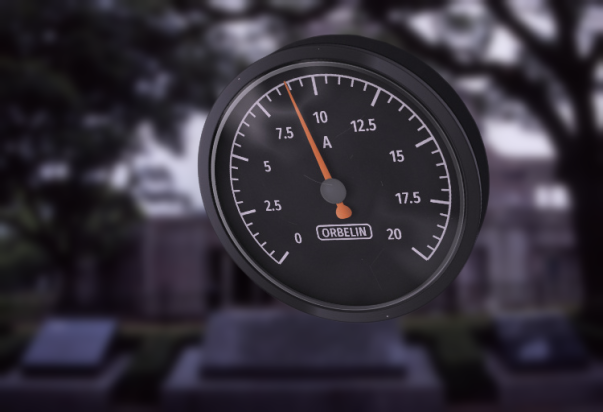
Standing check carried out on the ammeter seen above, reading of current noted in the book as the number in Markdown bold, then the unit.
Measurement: **9** A
